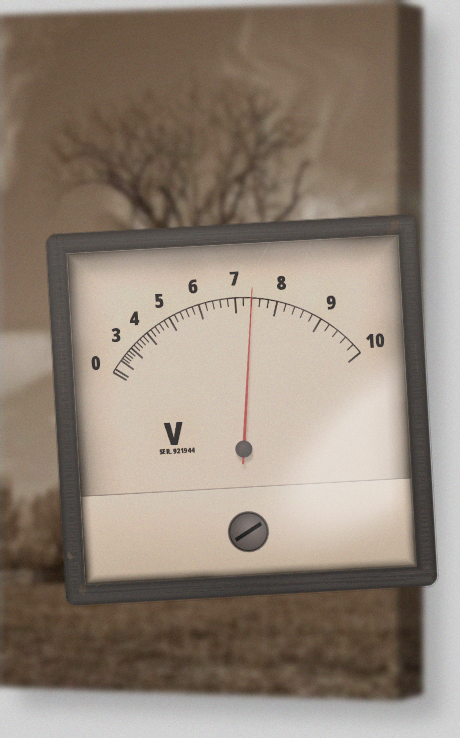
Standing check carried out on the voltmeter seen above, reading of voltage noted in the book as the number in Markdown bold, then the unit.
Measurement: **7.4** V
